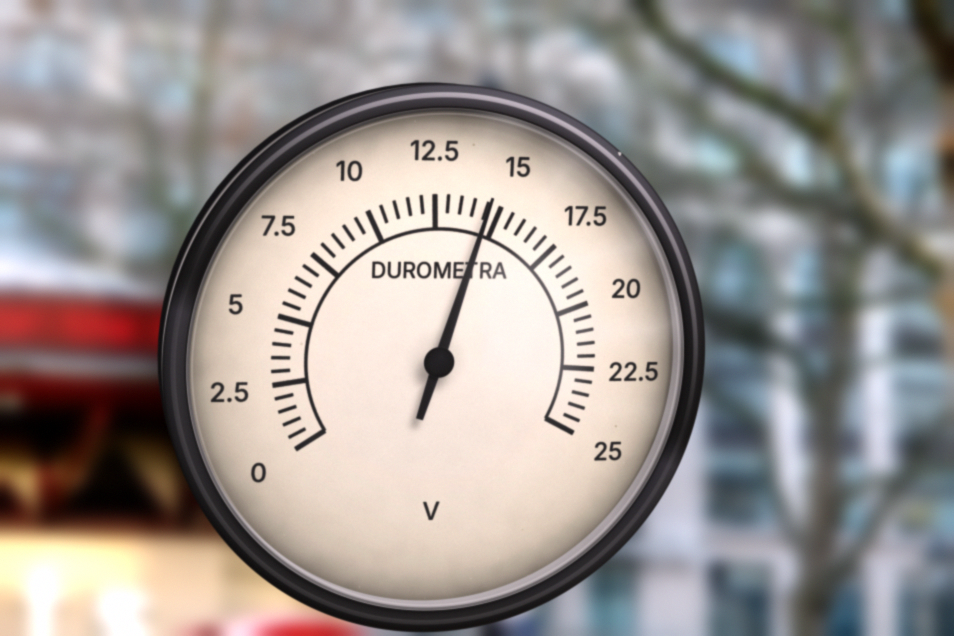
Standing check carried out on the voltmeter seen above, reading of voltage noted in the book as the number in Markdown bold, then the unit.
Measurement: **14.5** V
